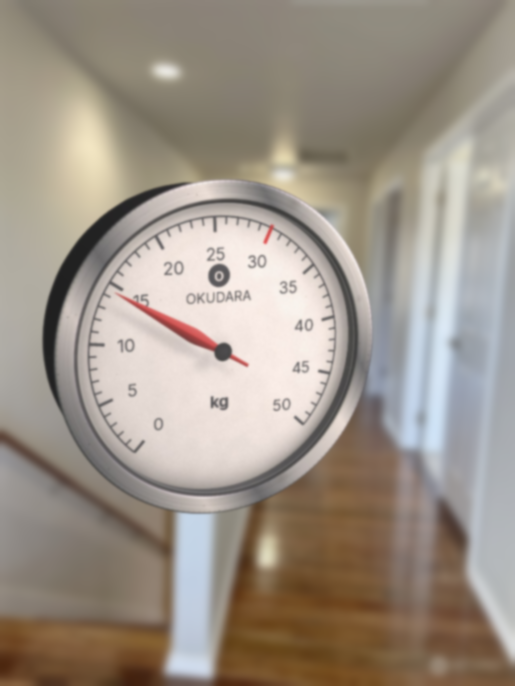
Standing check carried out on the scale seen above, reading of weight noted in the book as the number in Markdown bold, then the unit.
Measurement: **14.5** kg
